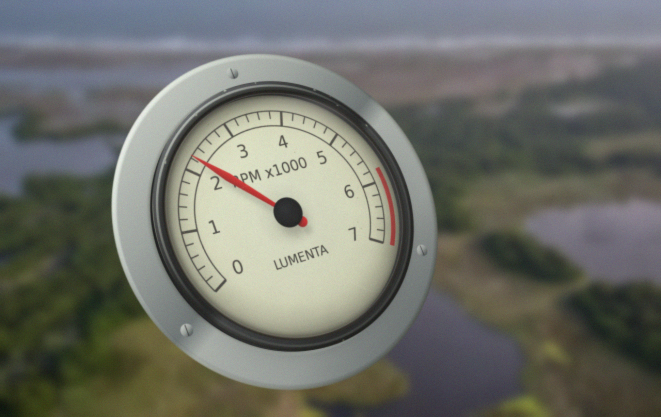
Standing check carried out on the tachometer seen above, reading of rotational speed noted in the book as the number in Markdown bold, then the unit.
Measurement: **2200** rpm
